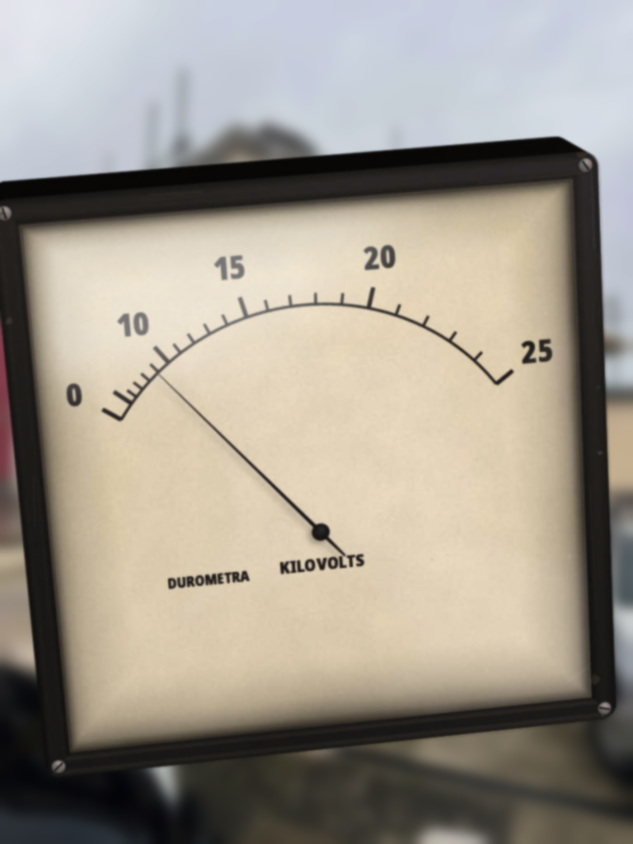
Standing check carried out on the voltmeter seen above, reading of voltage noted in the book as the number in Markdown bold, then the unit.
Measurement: **9** kV
